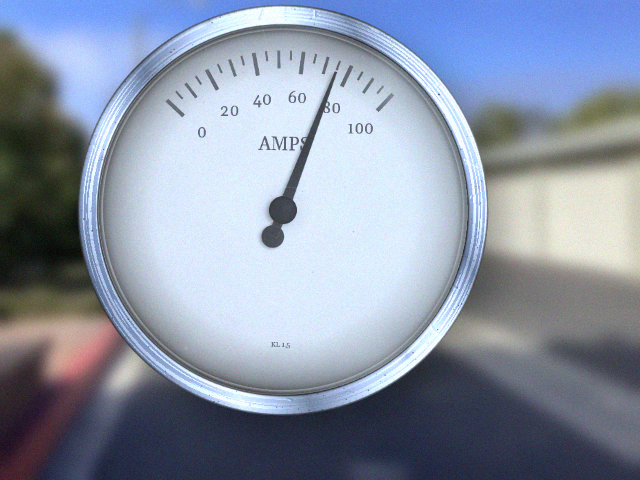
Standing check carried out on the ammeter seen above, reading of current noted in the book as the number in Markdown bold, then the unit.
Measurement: **75** A
